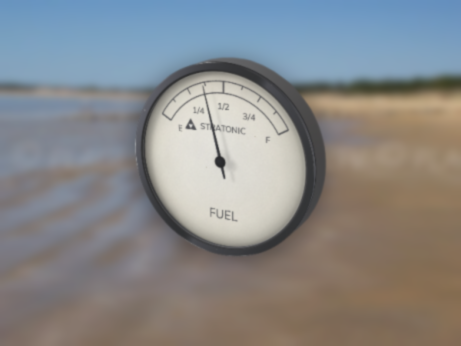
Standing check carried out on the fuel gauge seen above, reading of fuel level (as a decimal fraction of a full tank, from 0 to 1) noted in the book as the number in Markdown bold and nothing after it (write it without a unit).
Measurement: **0.375**
